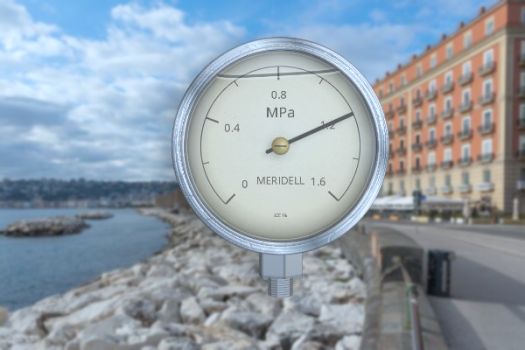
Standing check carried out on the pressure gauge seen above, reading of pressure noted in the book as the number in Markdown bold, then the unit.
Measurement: **1.2** MPa
